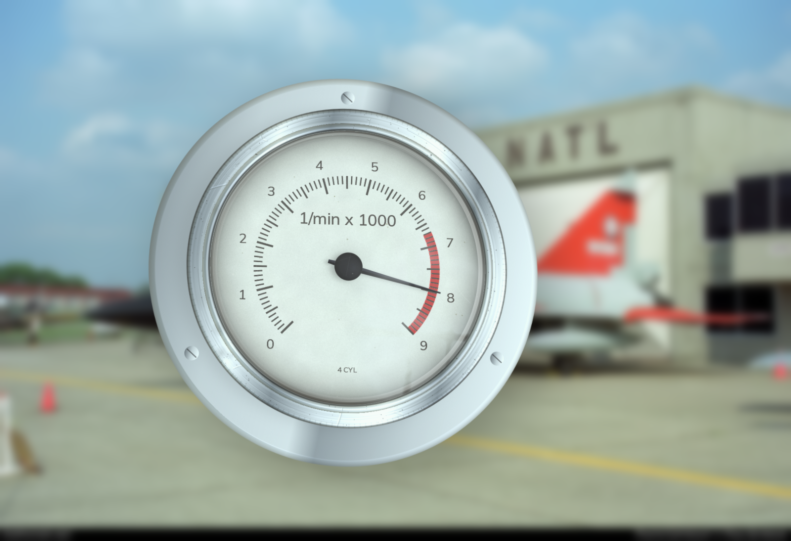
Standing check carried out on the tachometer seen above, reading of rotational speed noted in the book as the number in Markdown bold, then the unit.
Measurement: **8000** rpm
